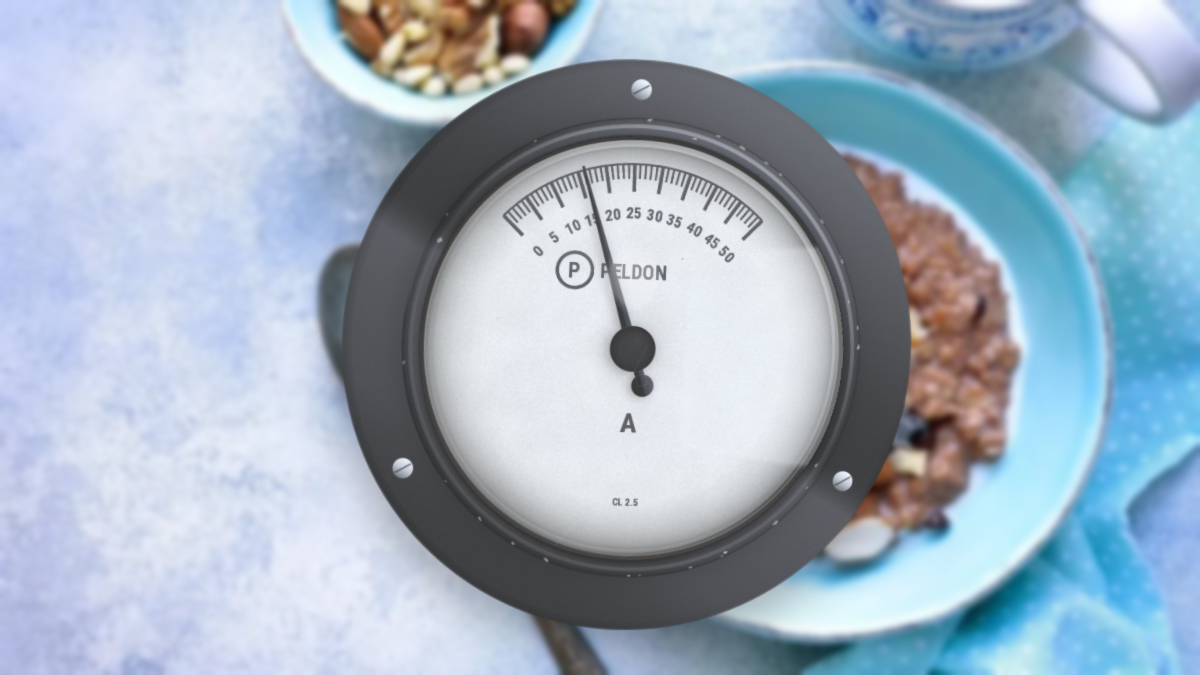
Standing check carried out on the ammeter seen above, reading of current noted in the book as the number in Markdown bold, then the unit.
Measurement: **16** A
